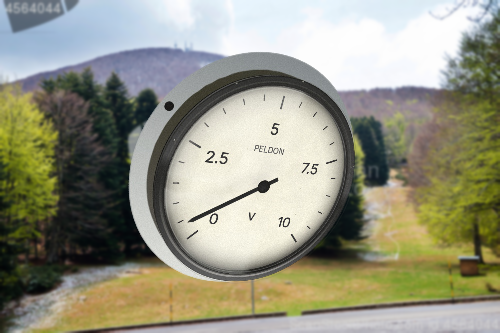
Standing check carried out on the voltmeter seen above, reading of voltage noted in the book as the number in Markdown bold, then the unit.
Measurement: **0.5** V
